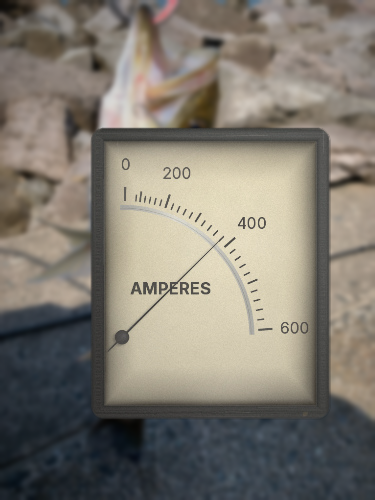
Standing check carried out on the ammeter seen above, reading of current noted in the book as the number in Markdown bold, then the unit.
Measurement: **380** A
